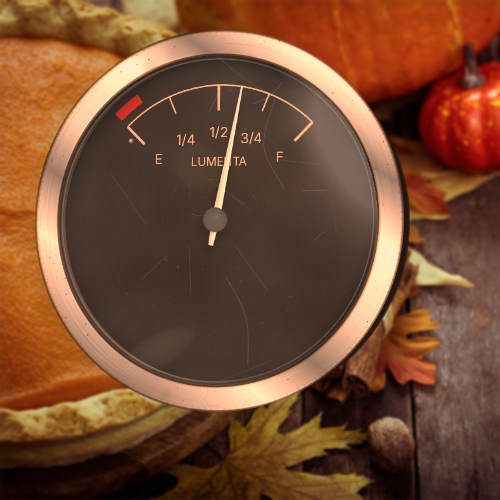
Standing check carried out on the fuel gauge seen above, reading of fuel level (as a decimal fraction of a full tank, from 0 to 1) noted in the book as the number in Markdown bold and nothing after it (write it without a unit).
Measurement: **0.625**
